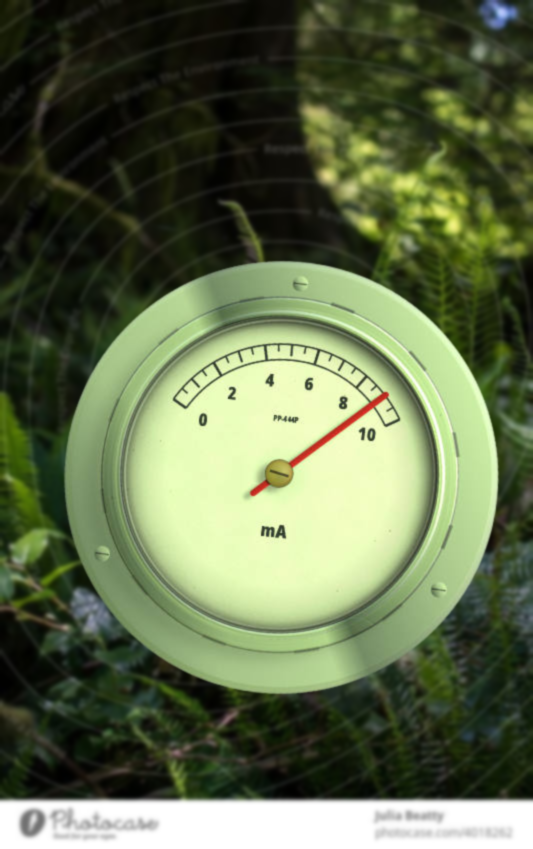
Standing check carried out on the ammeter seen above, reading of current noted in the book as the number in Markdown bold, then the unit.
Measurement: **9** mA
